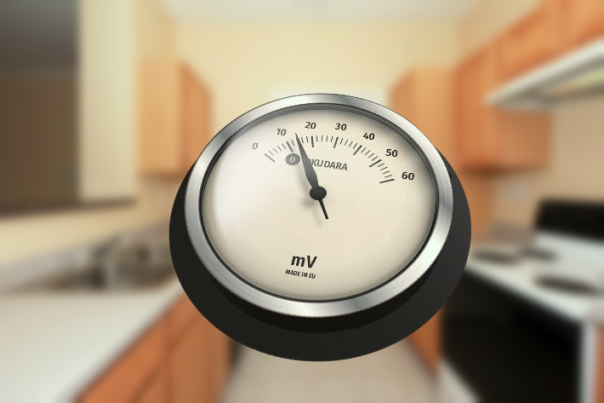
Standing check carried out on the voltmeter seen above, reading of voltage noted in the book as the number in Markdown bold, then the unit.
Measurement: **14** mV
